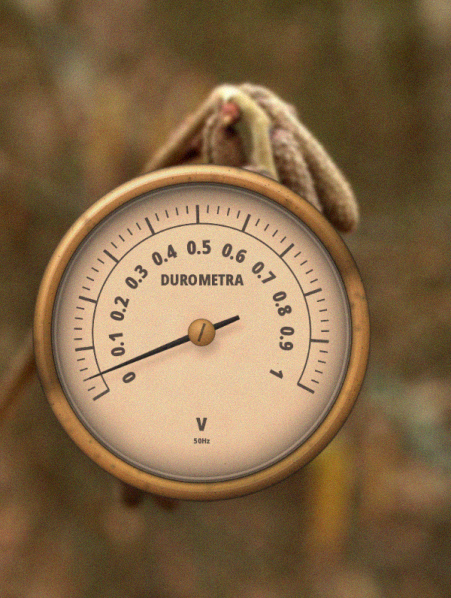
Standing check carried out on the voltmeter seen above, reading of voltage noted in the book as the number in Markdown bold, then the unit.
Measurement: **0.04** V
